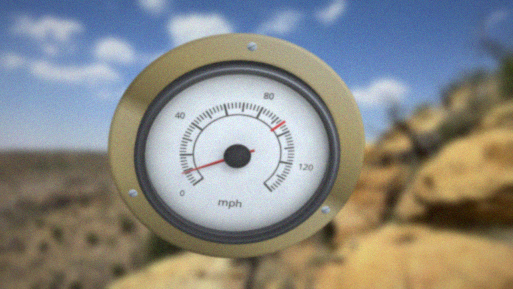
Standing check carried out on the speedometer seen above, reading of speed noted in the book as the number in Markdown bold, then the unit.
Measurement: **10** mph
